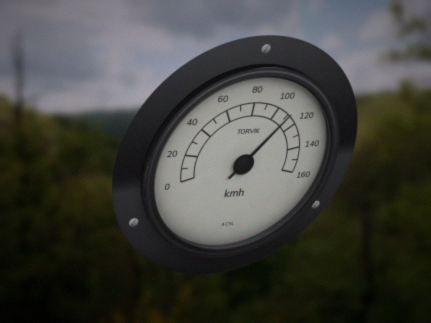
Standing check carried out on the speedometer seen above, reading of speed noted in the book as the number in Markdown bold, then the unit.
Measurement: **110** km/h
